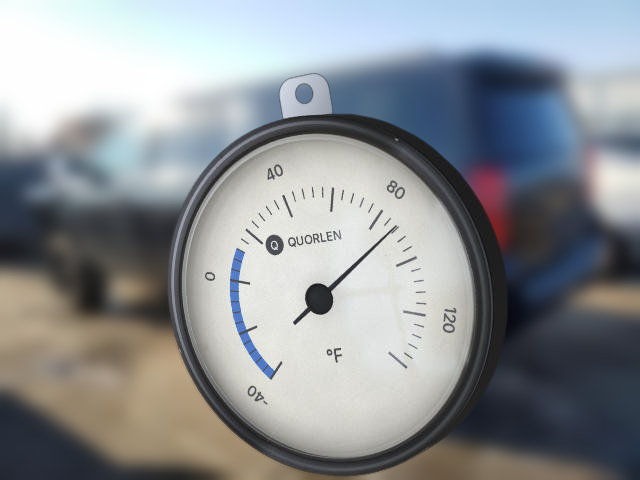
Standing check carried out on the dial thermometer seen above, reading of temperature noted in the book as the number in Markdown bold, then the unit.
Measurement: **88** °F
